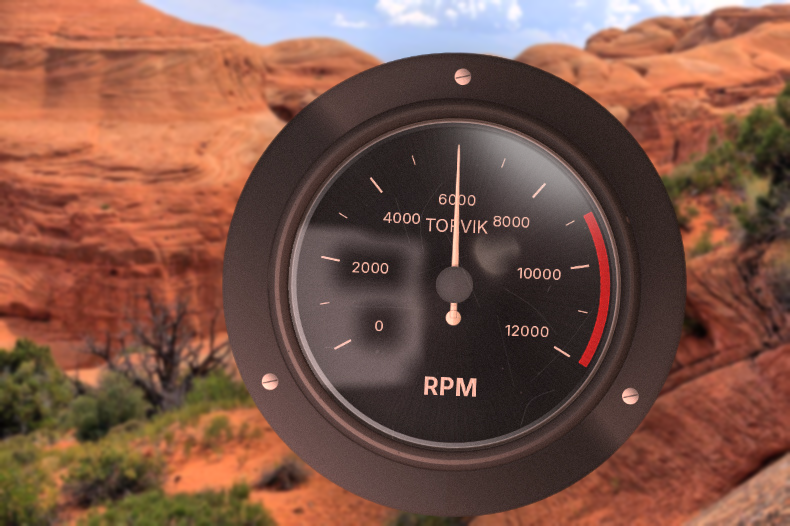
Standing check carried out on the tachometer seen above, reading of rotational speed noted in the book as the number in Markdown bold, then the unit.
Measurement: **6000** rpm
